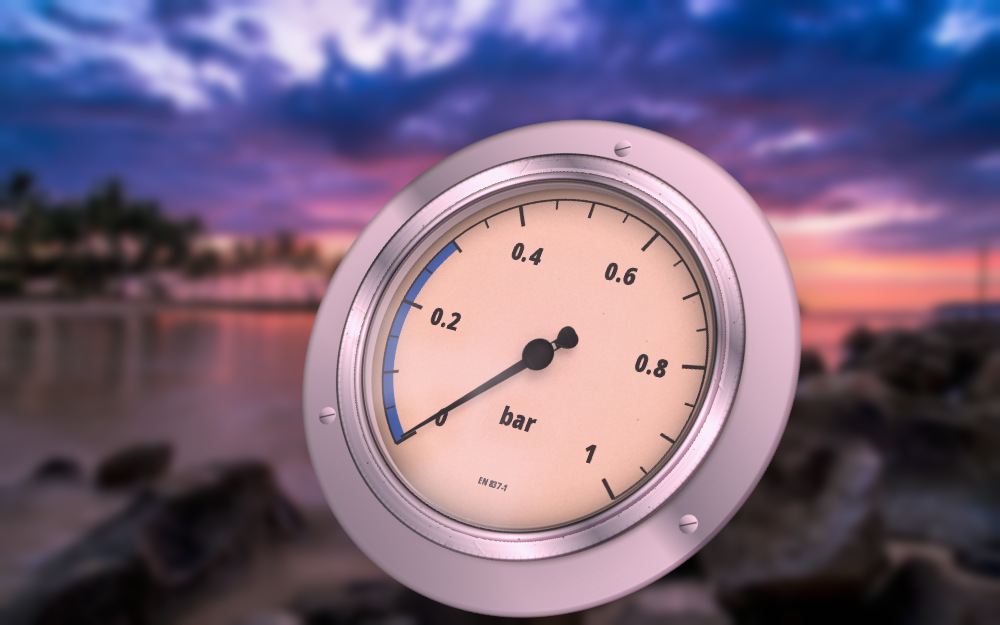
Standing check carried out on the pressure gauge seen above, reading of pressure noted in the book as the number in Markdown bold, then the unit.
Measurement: **0** bar
